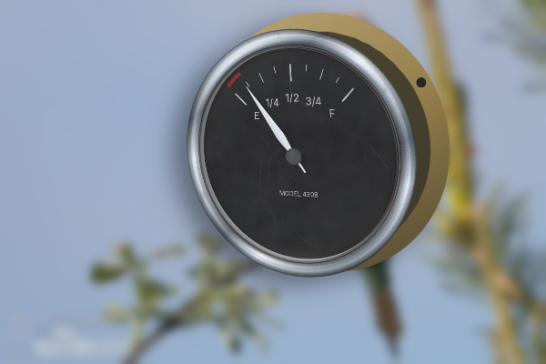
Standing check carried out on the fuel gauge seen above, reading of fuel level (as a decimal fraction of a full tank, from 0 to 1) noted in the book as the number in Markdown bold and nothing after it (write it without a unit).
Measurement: **0.125**
